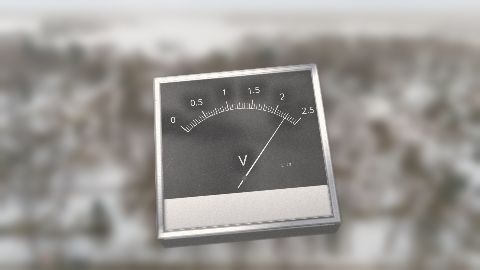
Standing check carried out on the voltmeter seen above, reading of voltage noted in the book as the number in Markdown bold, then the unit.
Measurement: **2.25** V
